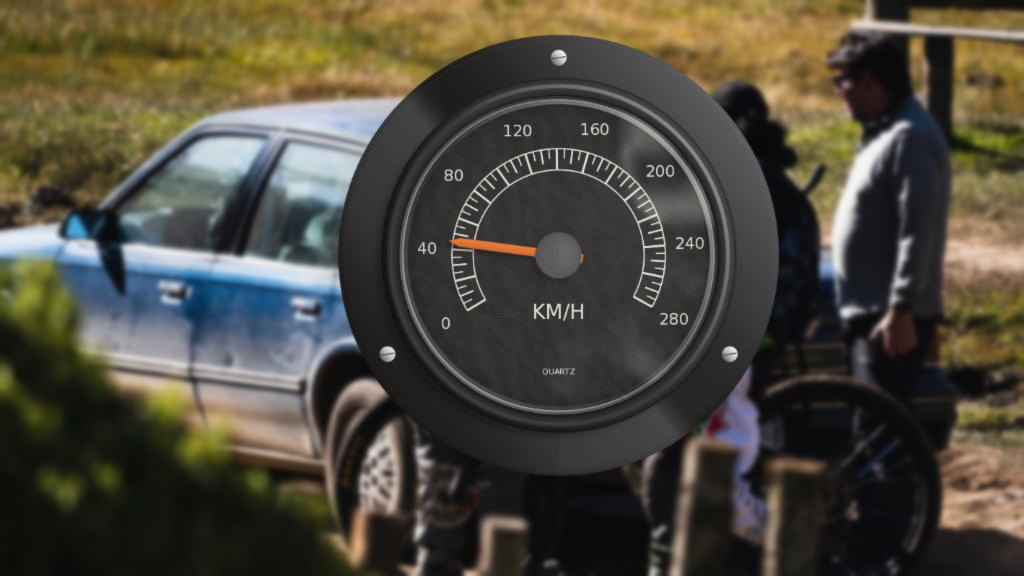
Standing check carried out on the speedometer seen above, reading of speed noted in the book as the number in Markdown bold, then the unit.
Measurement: **45** km/h
